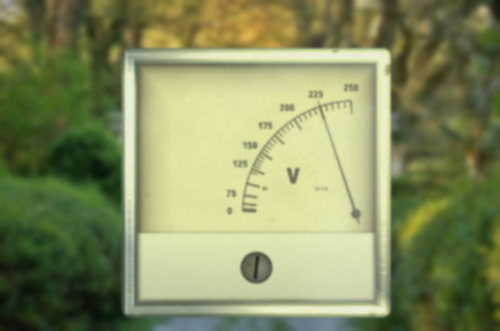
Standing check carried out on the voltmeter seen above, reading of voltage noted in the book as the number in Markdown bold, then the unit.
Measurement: **225** V
